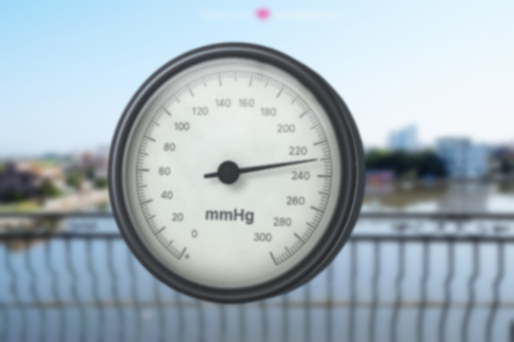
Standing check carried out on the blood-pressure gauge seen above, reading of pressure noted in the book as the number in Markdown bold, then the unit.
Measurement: **230** mmHg
